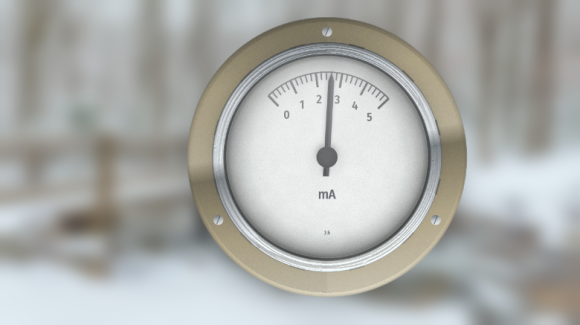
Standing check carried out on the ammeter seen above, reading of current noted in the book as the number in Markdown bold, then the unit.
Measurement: **2.6** mA
